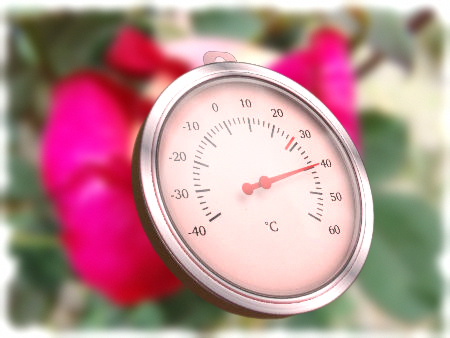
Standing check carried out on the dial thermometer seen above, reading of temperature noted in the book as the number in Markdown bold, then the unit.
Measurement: **40** °C
